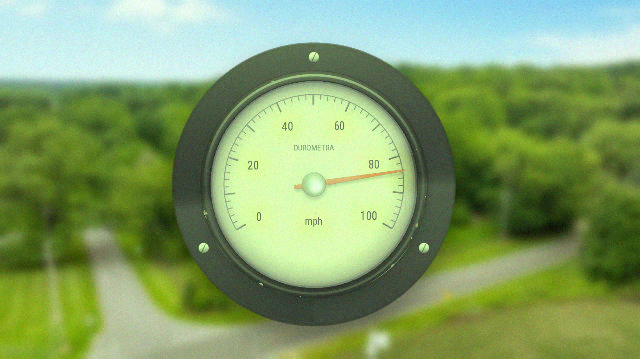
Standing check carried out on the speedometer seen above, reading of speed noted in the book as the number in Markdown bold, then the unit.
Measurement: **84** mph
